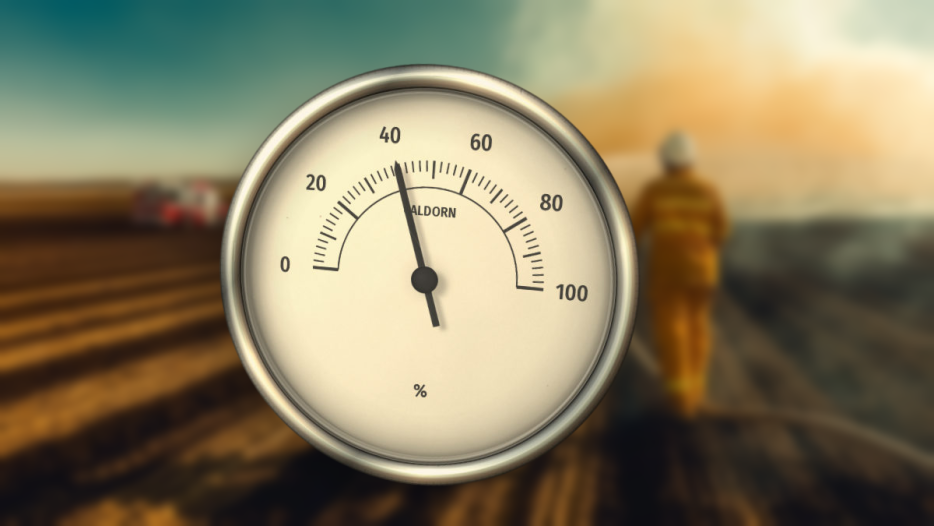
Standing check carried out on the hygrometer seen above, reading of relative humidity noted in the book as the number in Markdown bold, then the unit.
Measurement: **40** %
